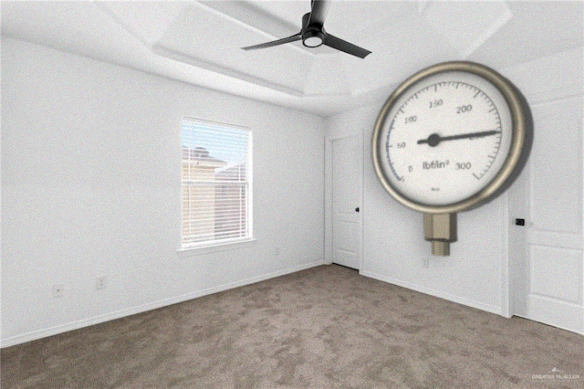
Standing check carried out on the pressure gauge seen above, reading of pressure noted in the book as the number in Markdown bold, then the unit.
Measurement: **250** psi
